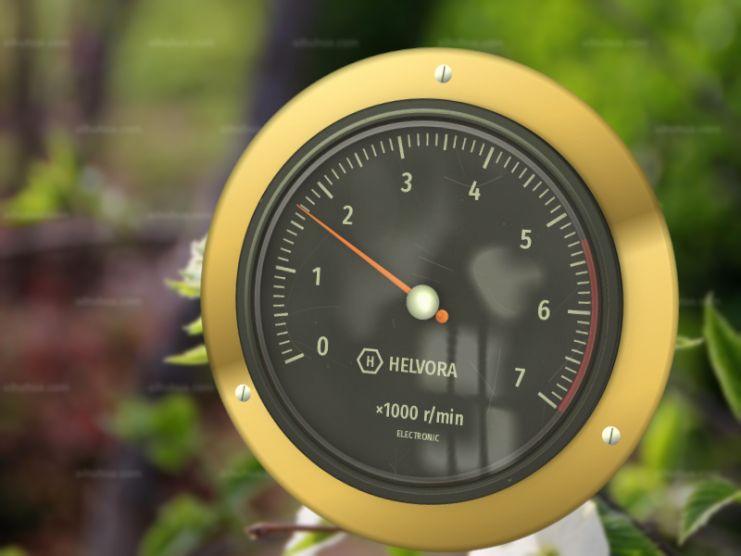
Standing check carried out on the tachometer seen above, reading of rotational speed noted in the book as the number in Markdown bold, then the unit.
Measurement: **1700** rpm
